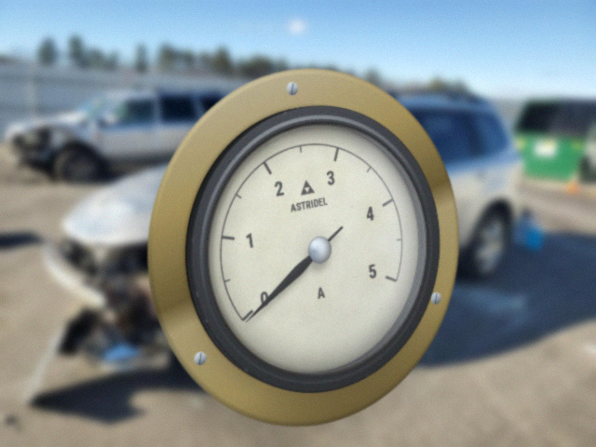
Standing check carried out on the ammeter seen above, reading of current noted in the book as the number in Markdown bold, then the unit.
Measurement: **0** A
